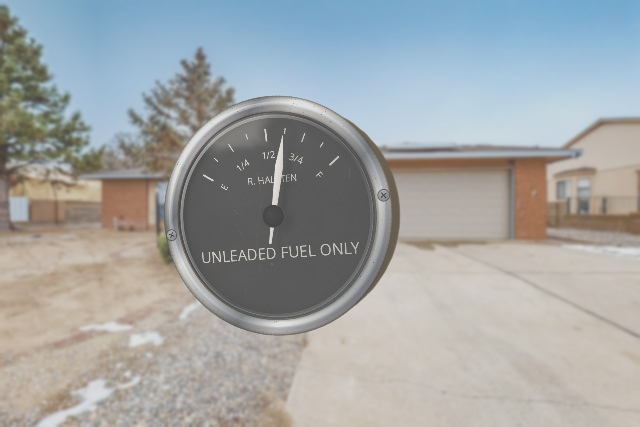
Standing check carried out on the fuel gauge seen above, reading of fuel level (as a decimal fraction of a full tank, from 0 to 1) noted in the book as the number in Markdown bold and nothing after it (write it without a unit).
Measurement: **0.625**
